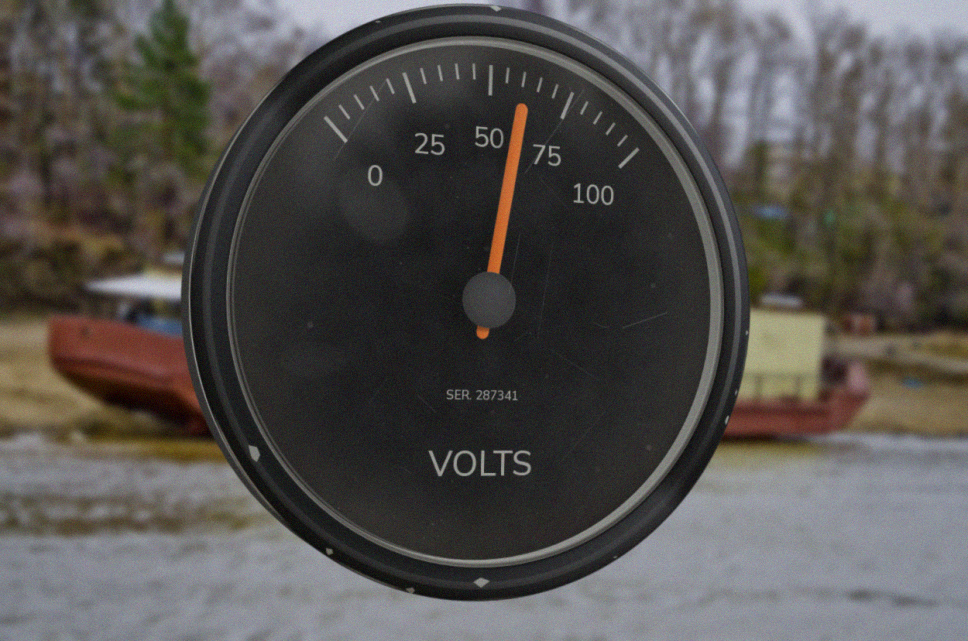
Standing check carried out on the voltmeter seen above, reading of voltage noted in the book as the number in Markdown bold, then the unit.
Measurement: **60** V
